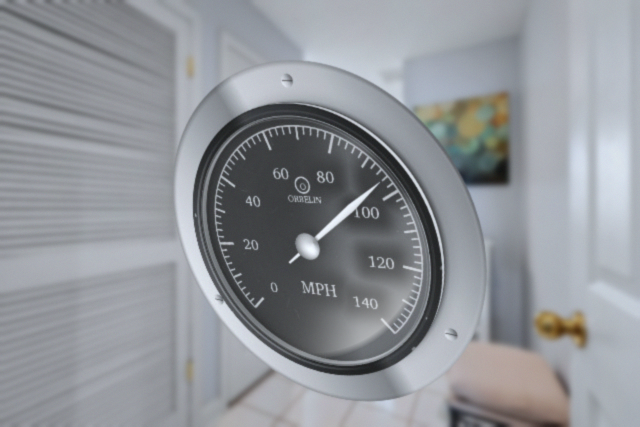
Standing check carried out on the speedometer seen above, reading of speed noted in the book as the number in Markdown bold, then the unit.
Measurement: **96** mph
